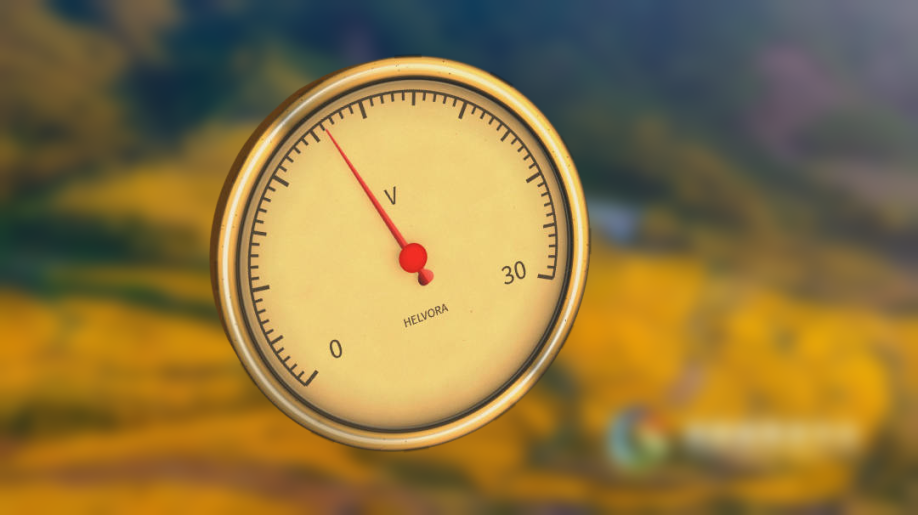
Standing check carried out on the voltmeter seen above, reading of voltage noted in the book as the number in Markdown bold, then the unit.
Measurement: **13** V
